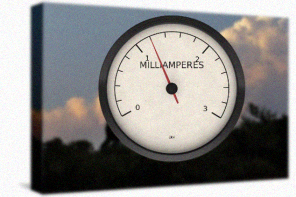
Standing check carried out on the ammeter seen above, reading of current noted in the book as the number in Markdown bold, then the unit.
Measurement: **1.2** mA
